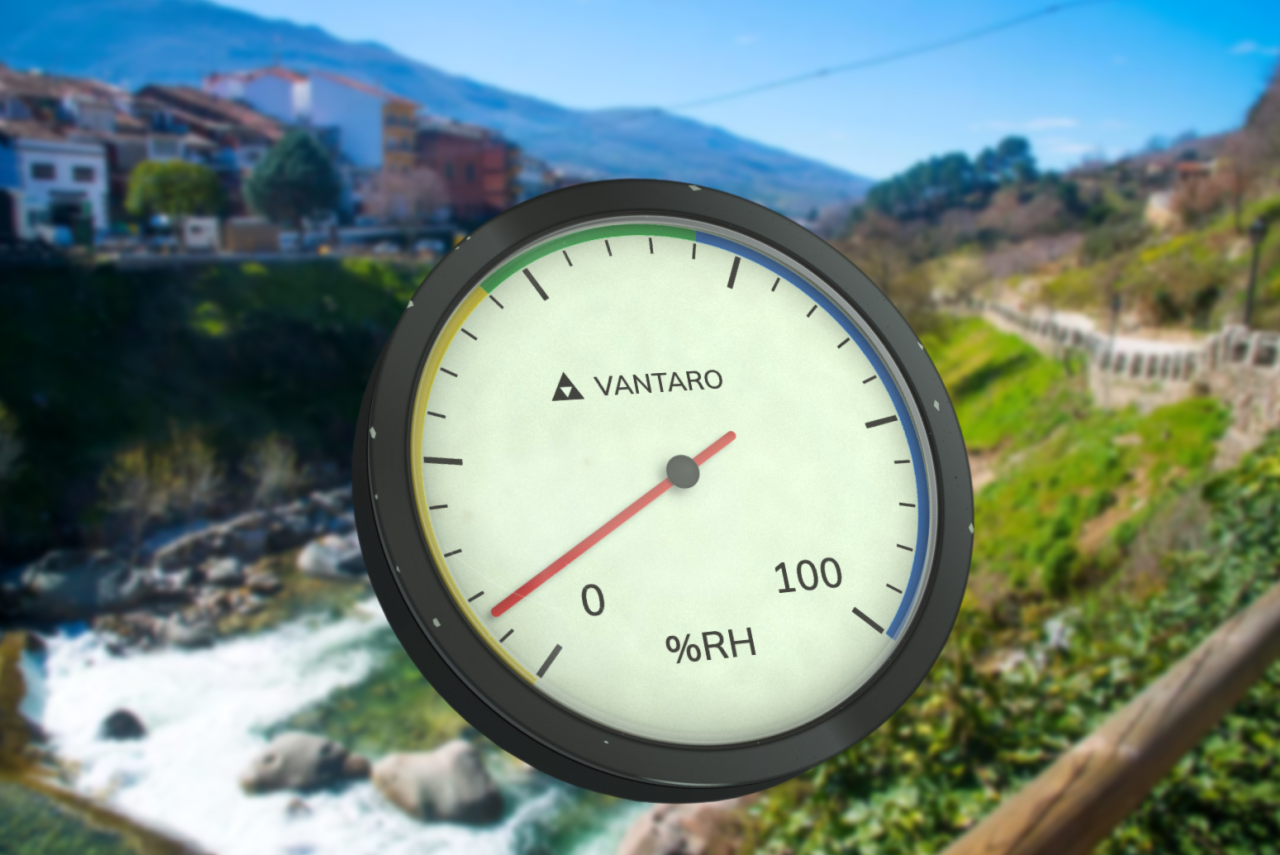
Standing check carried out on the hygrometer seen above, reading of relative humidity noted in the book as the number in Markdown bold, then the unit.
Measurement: **6** %
